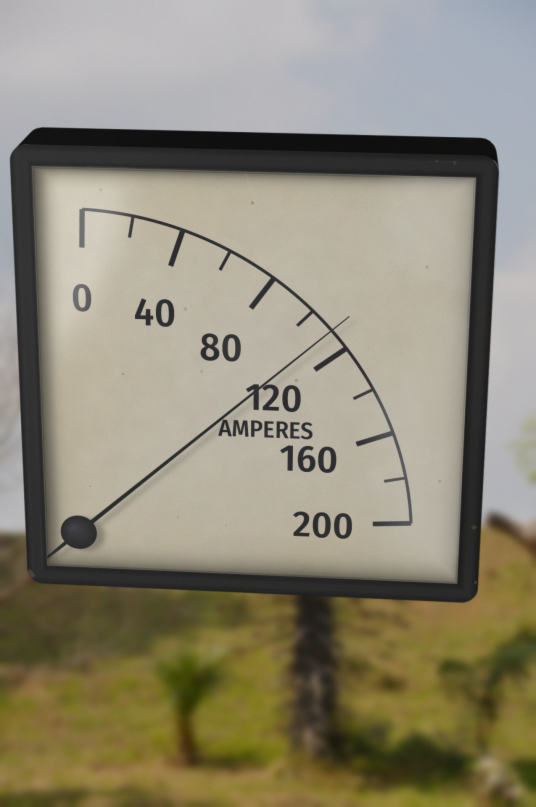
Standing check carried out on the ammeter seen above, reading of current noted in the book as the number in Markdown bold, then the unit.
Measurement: **110** A
